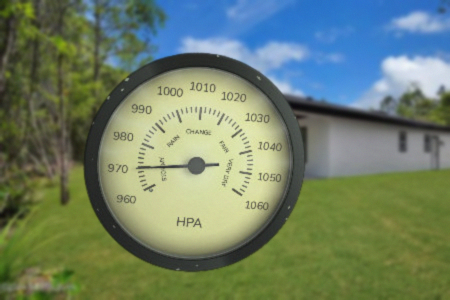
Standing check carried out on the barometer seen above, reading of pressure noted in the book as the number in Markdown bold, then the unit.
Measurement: **970** hPa
